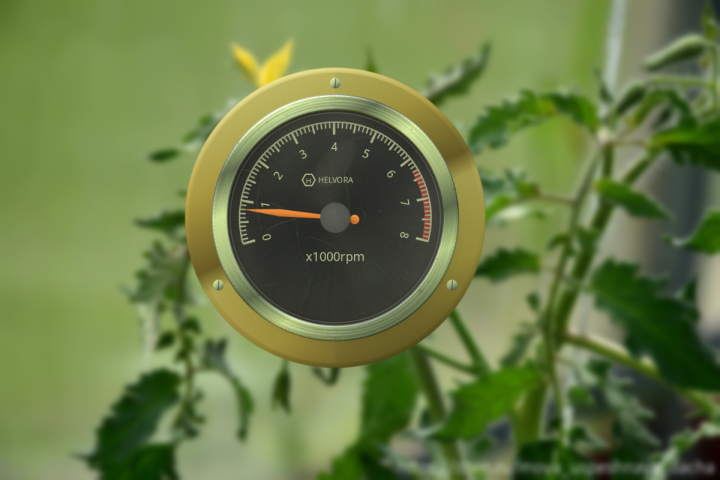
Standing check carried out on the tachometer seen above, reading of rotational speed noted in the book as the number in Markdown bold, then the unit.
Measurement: **800** rpm
